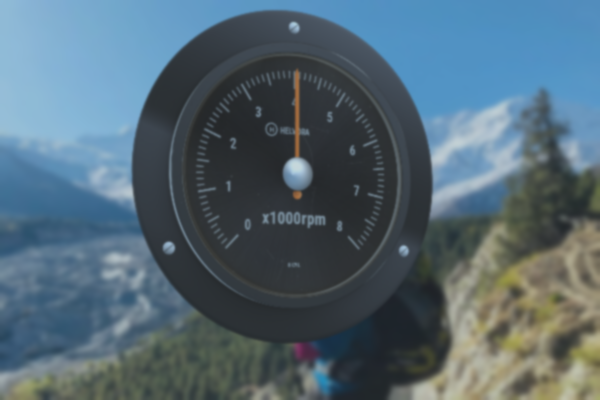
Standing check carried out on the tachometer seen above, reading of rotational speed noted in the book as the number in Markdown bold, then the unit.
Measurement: **4000** rpm
